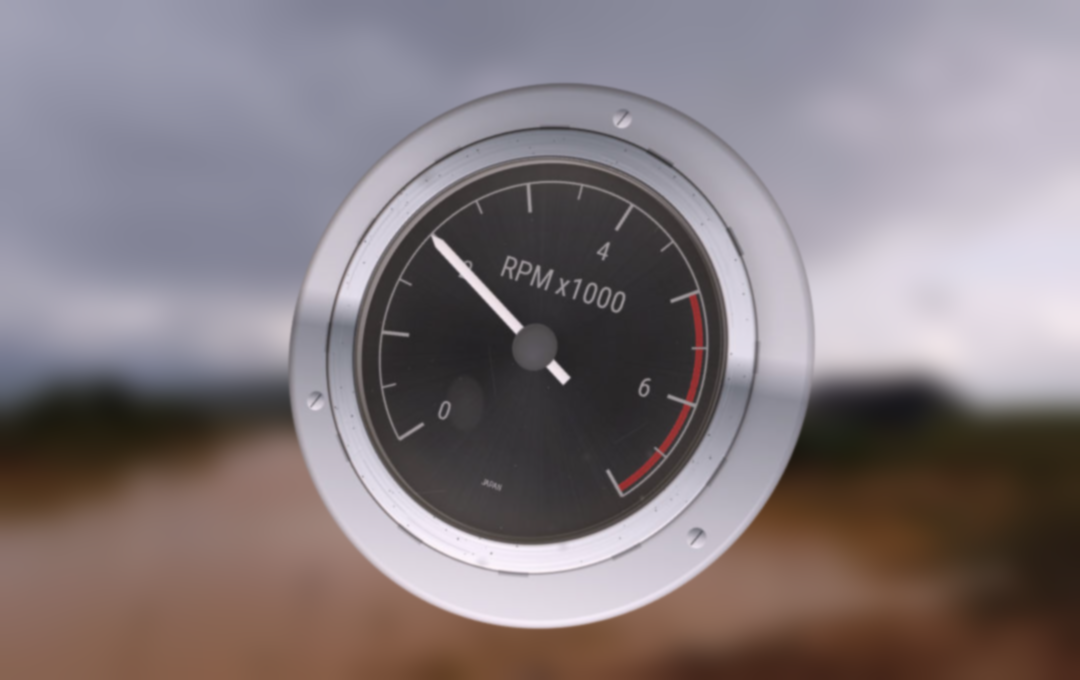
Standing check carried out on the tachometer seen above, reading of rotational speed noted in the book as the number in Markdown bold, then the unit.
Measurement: **2000** rpm
